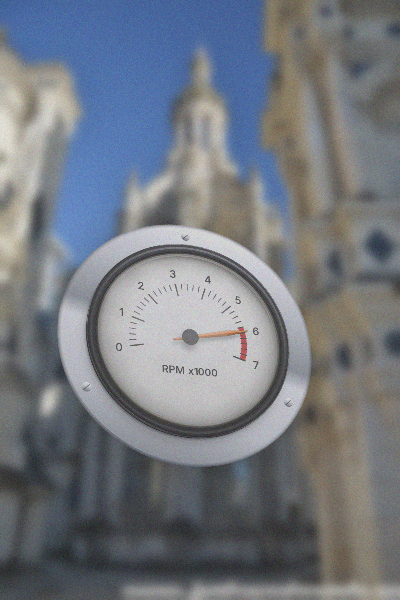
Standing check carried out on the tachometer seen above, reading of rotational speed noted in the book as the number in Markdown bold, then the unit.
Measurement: **6000** rpm
